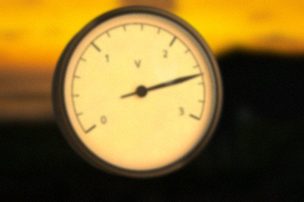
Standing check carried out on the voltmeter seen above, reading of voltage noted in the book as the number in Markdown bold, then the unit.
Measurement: **2.5** V
